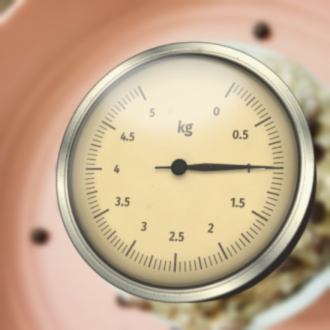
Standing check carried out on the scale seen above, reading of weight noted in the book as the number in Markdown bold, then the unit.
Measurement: **1** kg
